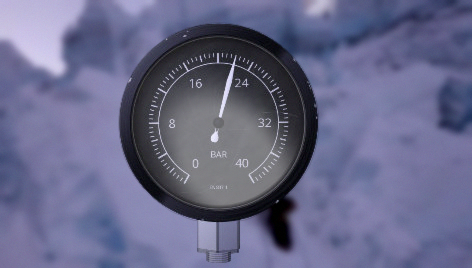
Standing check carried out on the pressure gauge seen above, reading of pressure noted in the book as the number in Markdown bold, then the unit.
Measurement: **22** bar
